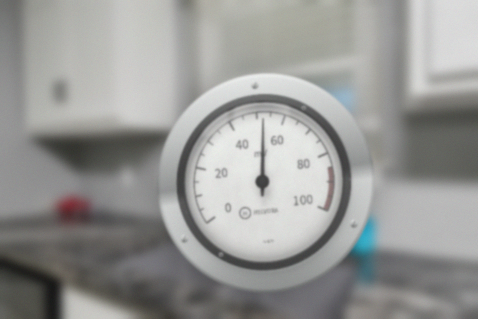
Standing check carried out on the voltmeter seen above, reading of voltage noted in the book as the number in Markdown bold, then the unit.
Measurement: **52.5** mV
